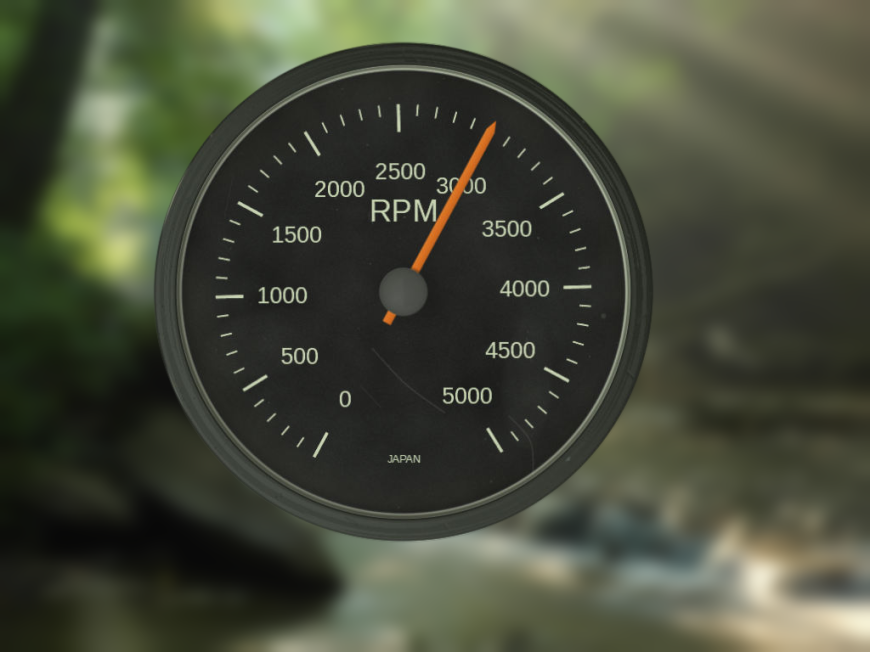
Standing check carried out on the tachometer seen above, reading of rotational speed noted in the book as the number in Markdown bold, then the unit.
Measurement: **3000** rpm
